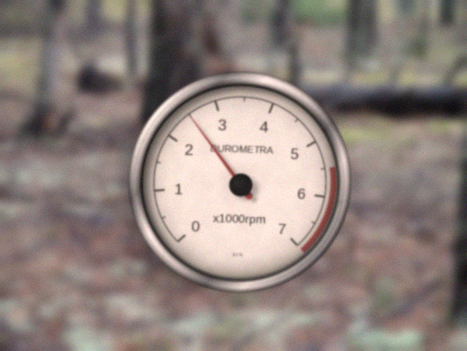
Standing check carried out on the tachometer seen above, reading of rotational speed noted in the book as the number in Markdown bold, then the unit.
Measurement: **2500** rpm
